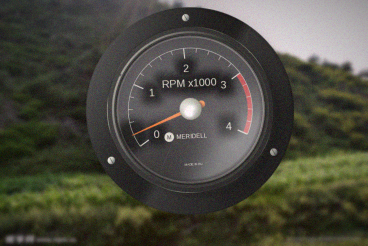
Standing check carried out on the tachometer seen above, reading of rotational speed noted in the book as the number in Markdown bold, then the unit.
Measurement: **200** rpm
